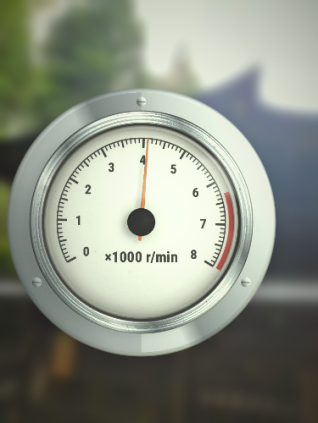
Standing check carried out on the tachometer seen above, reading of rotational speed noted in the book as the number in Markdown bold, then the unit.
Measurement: **4100** rpm
